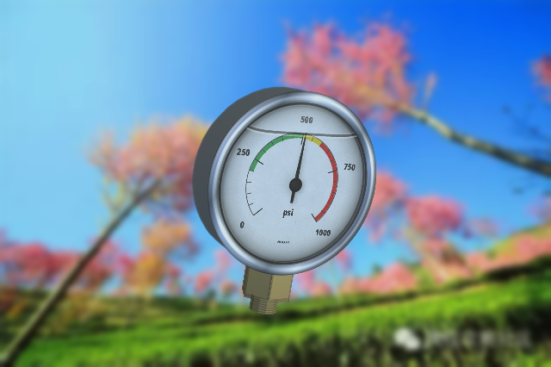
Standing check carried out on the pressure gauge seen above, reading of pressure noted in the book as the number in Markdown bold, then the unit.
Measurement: **500** psi
